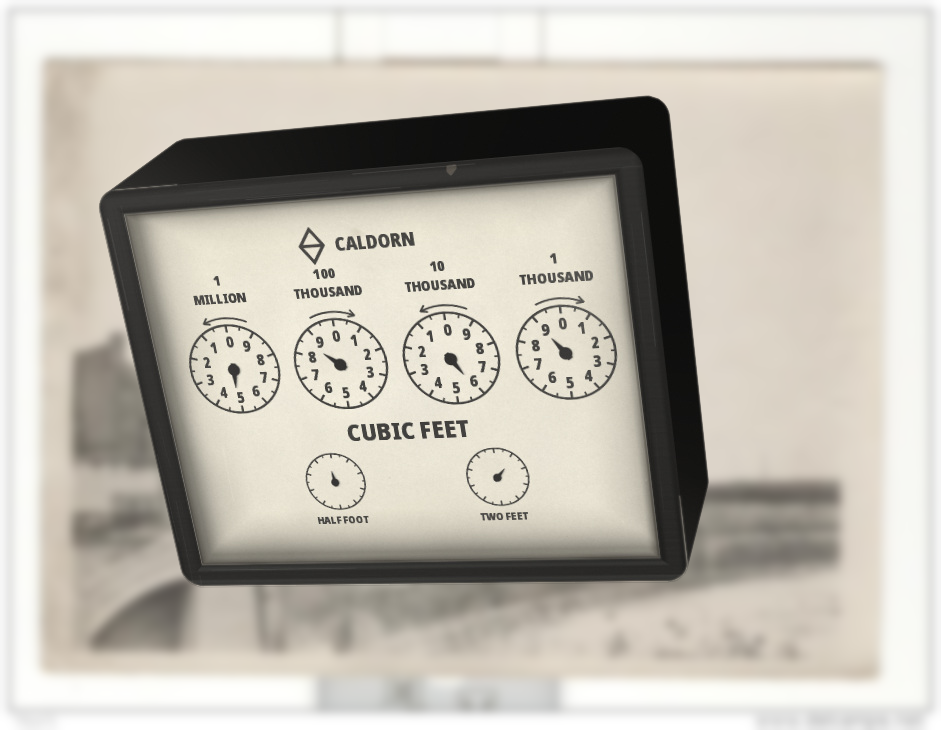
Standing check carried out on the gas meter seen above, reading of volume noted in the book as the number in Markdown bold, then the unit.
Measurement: **485900** ft³
